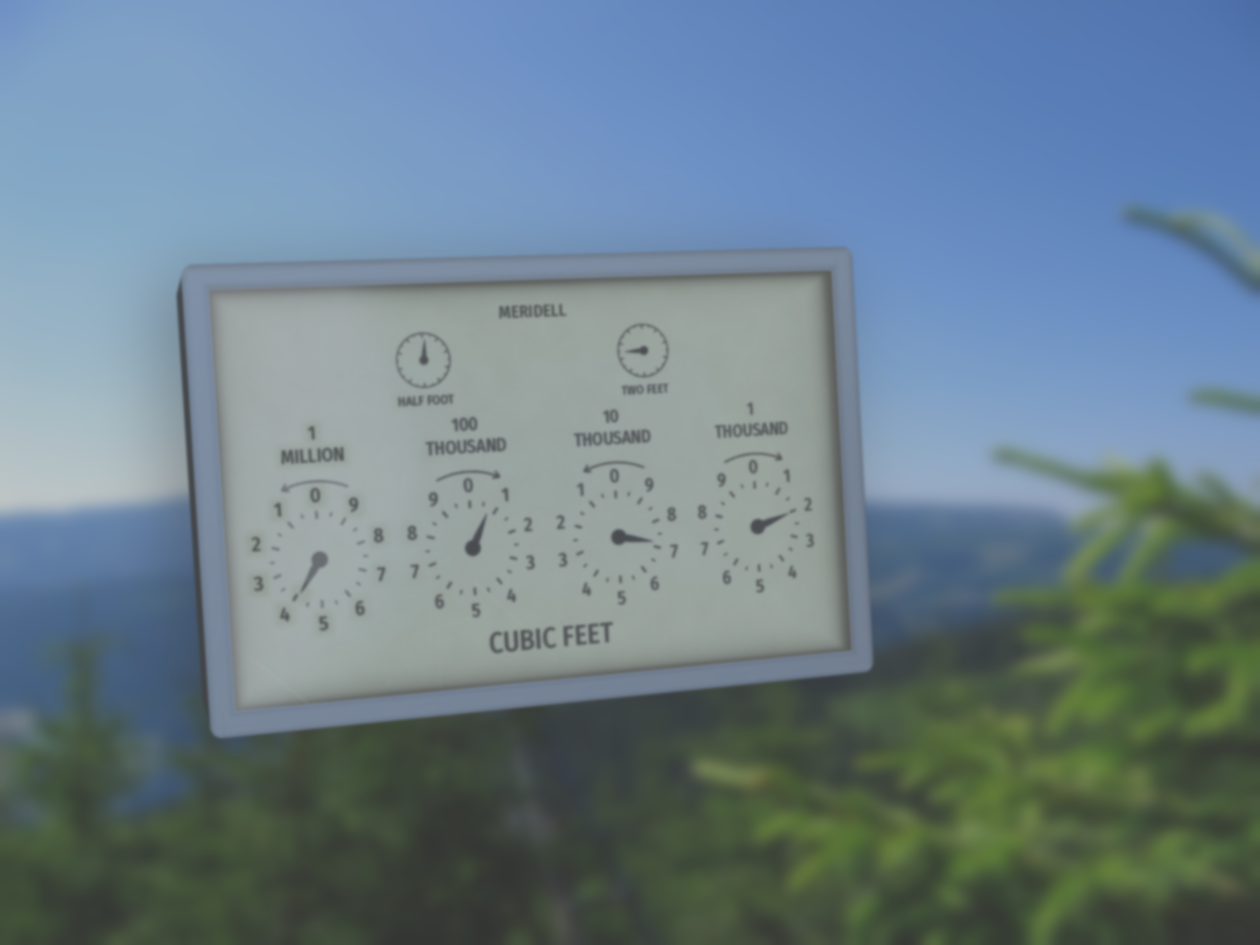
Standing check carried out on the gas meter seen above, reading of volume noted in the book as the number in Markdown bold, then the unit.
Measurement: **407200** ft³
